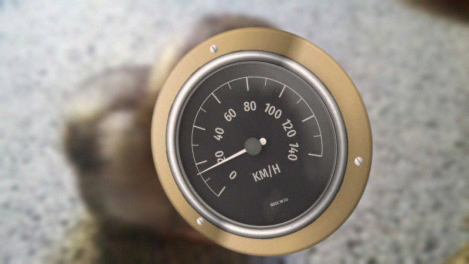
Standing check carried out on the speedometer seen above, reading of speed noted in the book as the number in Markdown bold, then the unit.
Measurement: **15** km/h
